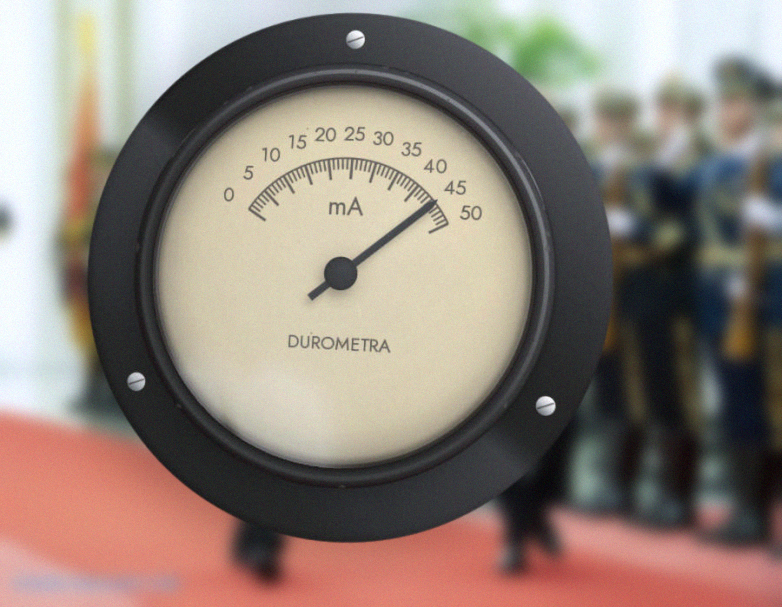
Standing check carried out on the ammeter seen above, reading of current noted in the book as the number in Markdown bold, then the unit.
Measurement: **45** mA
